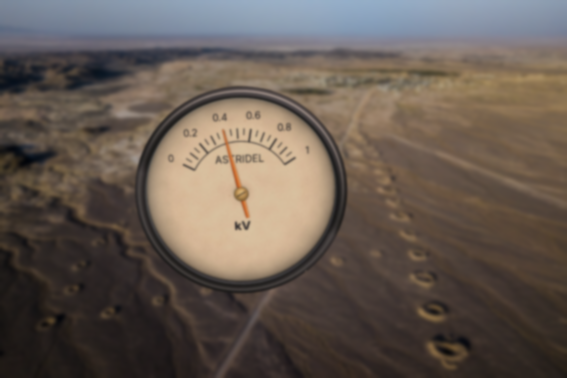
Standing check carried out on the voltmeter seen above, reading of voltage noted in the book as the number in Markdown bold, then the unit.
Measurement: **0.4** kV
